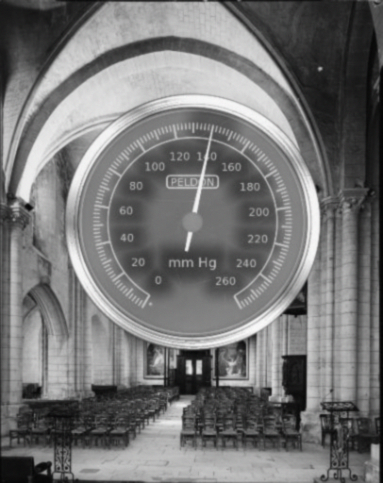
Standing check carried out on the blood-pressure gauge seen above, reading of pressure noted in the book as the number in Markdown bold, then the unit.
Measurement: **140** mmHg
